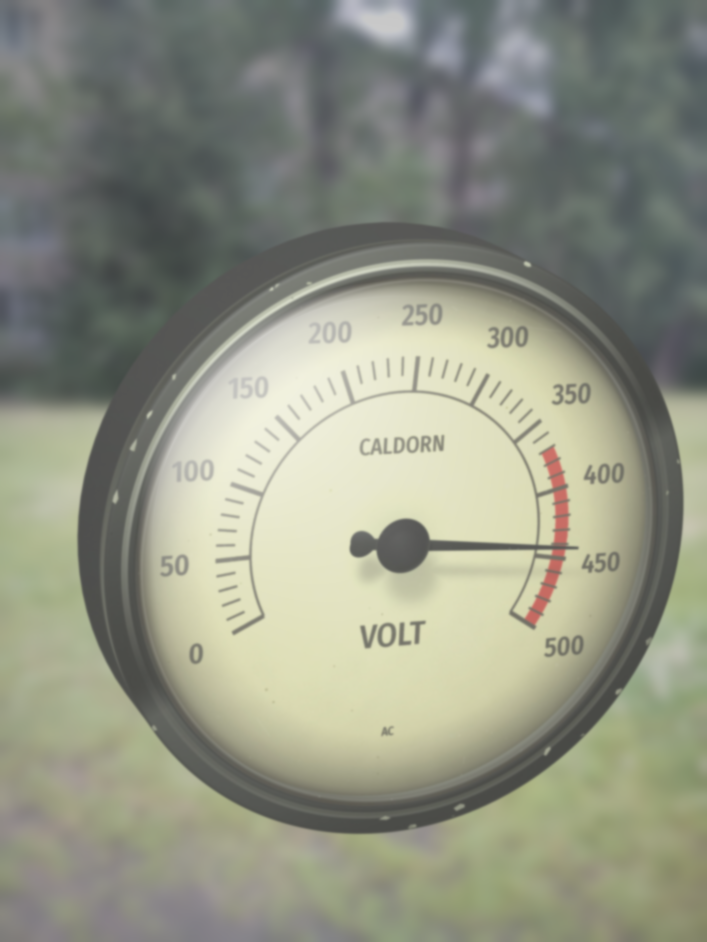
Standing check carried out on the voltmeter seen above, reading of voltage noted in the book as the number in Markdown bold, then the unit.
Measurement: **440** V
